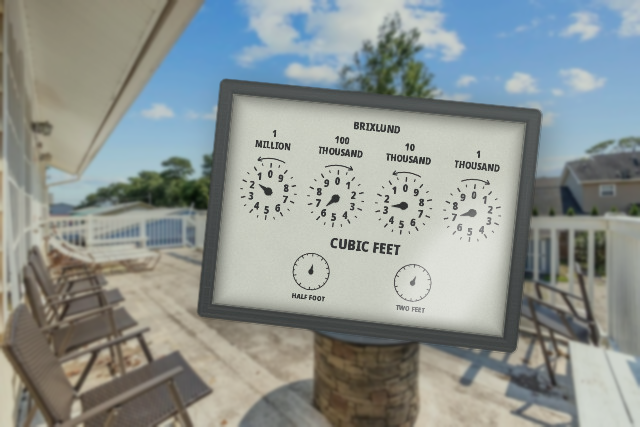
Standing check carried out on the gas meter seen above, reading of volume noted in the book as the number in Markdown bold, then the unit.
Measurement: **162700** ft³
